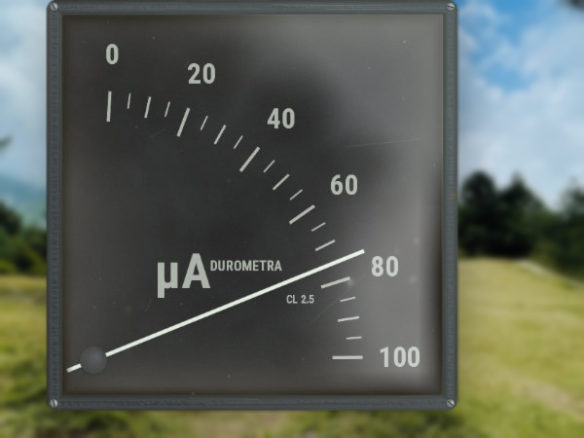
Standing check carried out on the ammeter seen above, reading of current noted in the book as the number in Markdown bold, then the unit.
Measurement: **75** µA
